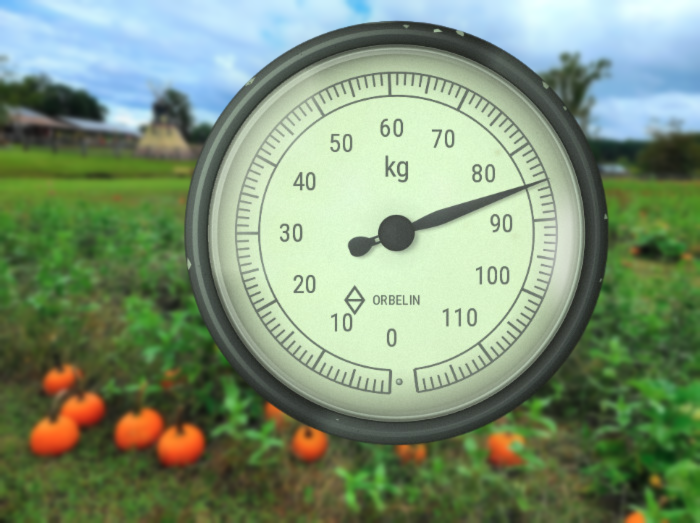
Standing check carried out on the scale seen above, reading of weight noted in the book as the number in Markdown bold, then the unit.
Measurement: **85** kg
